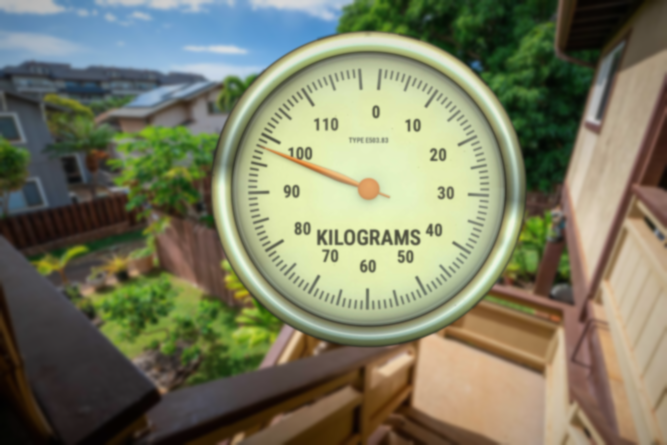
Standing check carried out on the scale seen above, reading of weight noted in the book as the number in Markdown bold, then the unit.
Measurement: **98** kg
